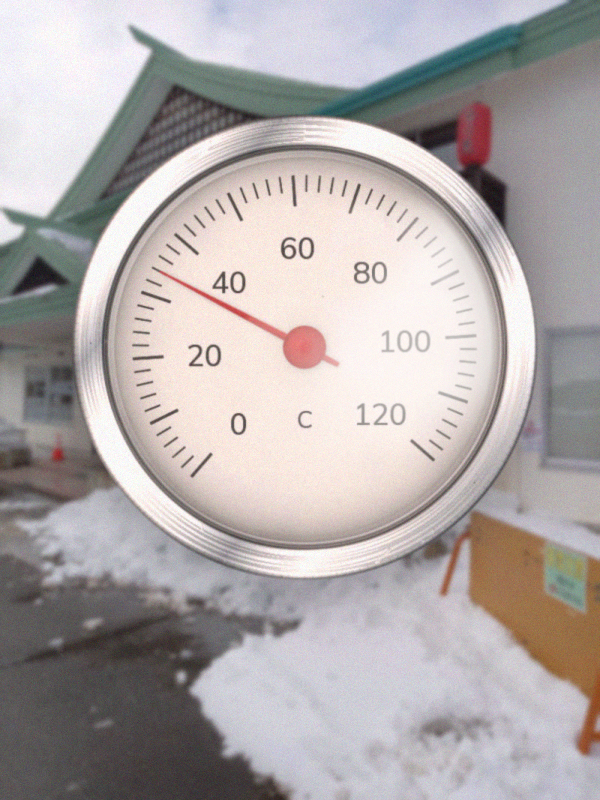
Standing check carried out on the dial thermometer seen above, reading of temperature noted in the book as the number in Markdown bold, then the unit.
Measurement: **34** °C
